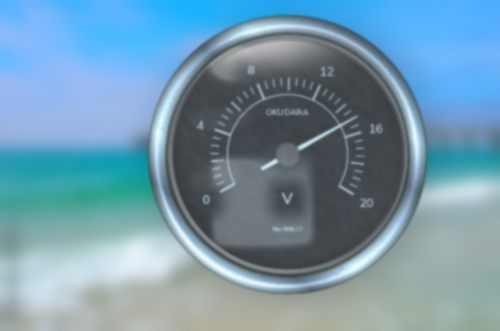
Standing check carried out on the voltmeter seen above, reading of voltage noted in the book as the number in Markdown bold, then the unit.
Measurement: **15** V
